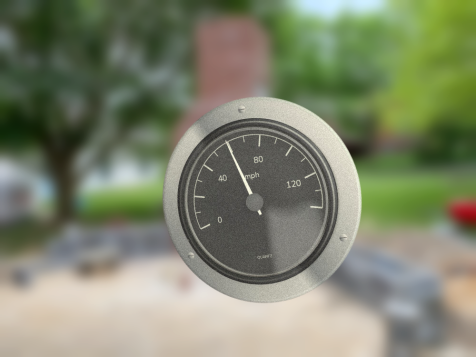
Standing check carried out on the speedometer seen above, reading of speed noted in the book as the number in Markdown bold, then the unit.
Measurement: **60** mph
